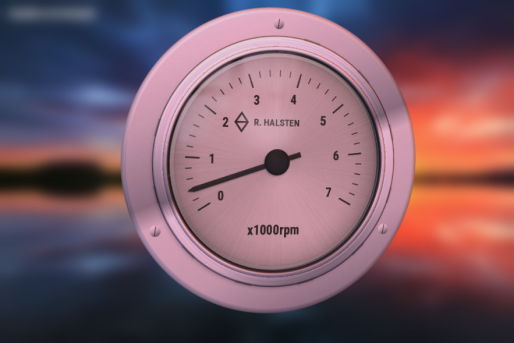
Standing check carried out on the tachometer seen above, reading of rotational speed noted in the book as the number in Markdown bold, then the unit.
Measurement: **400** rpm
